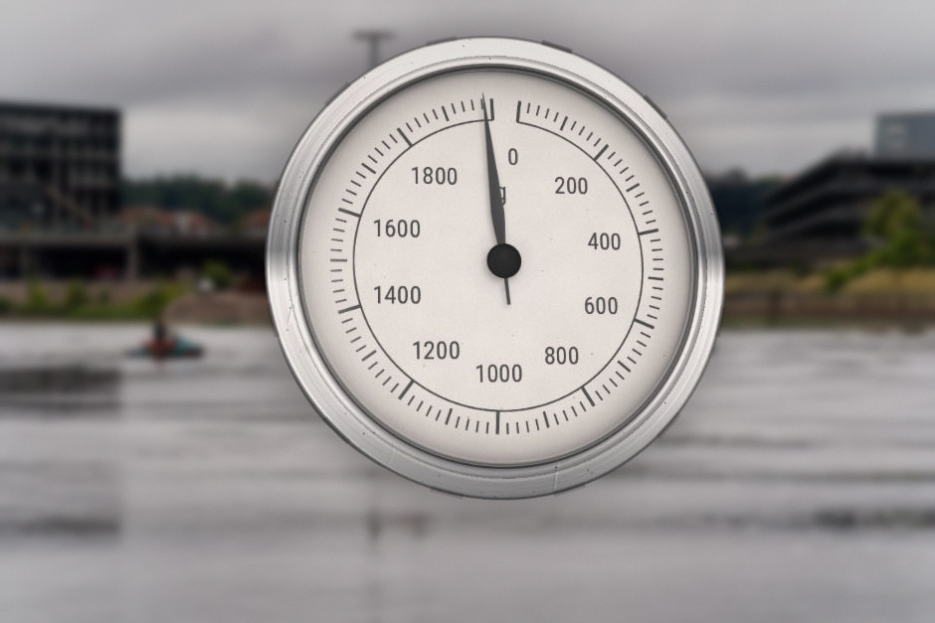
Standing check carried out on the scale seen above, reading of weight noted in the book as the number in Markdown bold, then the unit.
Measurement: **1980** g
